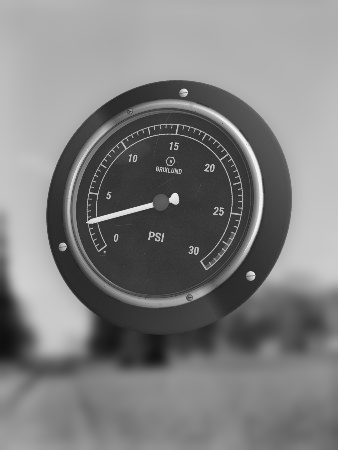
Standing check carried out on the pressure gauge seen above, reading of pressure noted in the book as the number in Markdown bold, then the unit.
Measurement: **2.5** psi
